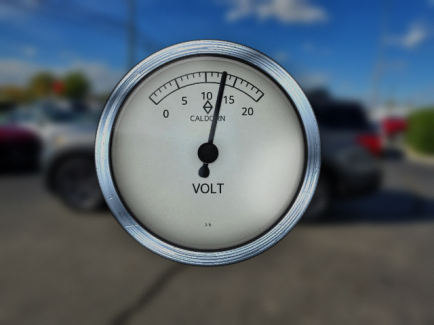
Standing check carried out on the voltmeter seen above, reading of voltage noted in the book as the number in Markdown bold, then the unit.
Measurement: **13** V
